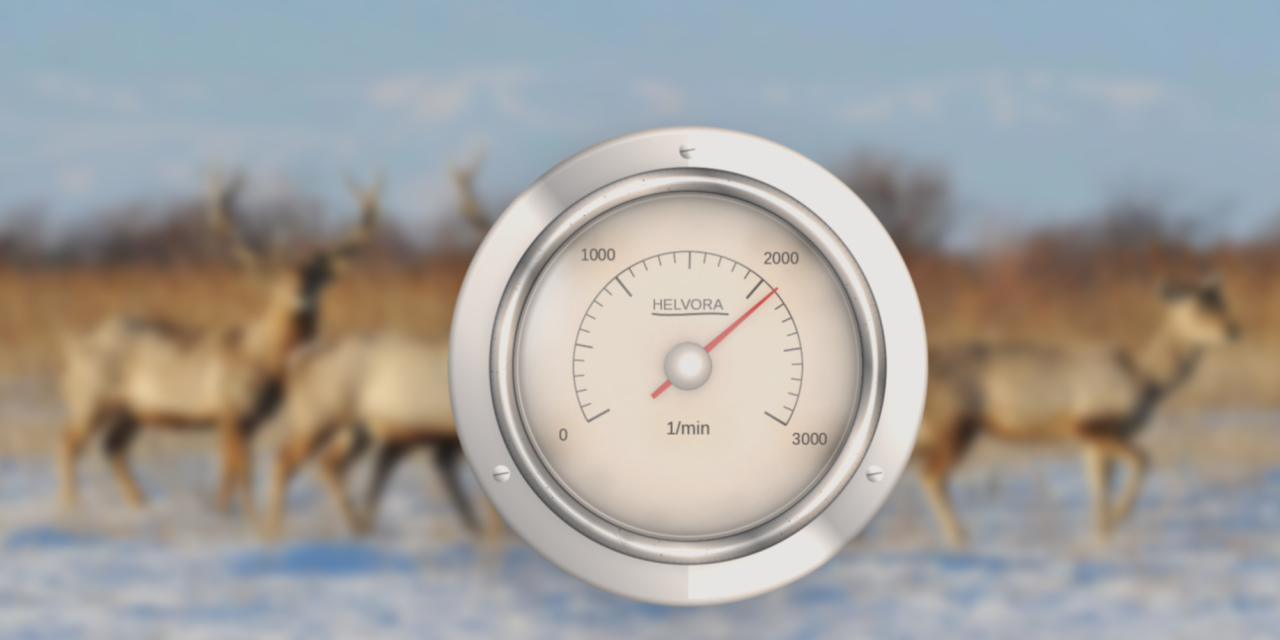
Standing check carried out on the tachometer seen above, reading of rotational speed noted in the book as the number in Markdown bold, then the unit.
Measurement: **2100** rpm
